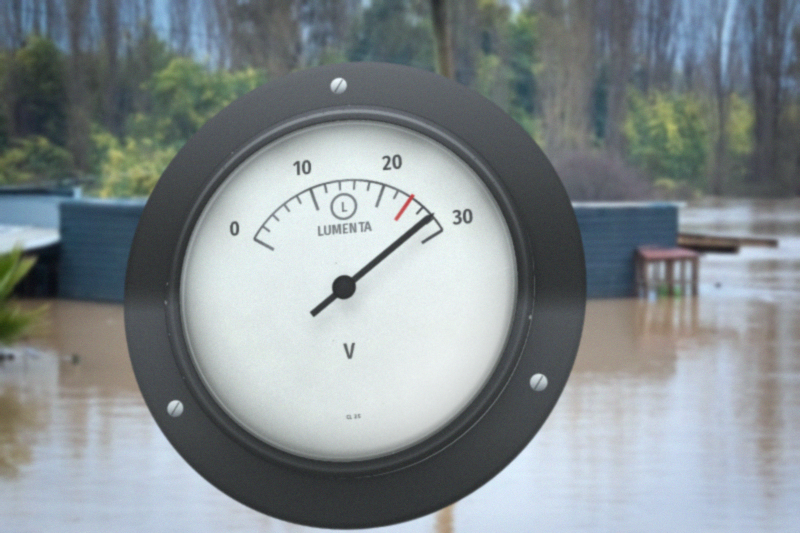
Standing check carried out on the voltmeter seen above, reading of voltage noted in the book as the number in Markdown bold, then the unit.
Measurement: **28** V
